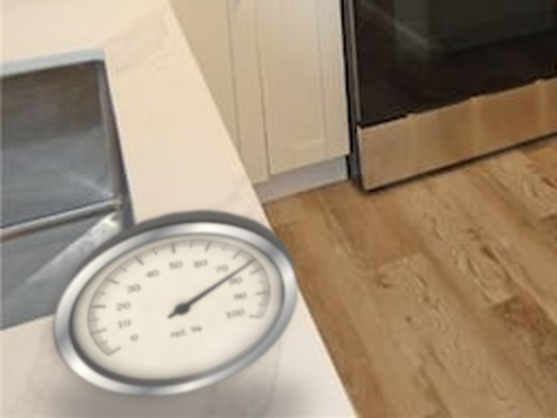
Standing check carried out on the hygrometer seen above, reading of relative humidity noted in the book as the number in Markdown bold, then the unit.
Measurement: **75** %
